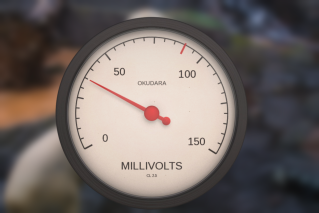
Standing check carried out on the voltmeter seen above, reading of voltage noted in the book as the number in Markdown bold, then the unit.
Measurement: **35** mV
